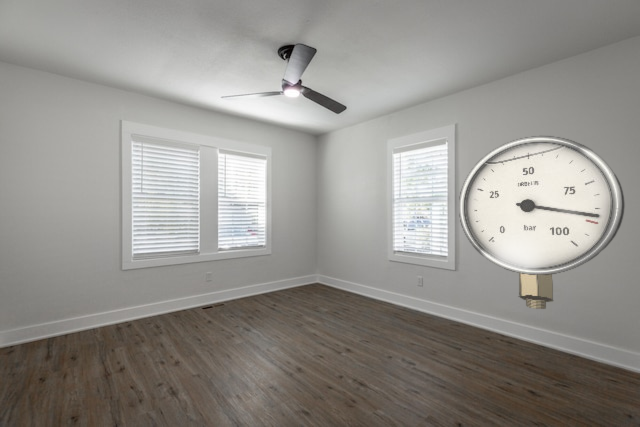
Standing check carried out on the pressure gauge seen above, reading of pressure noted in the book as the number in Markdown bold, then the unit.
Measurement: **87.5** bar
